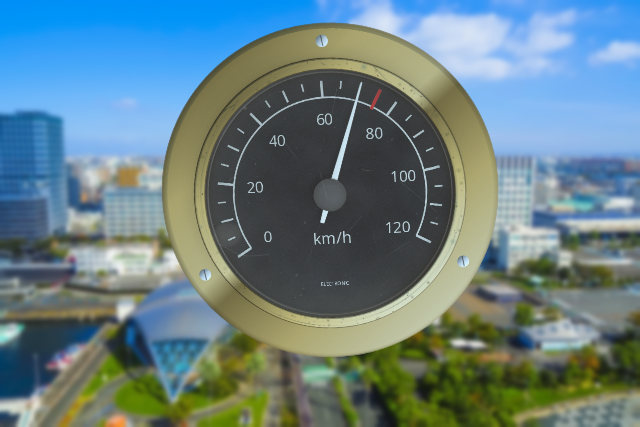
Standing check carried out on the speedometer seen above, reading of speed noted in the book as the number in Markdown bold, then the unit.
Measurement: **70** km/h
